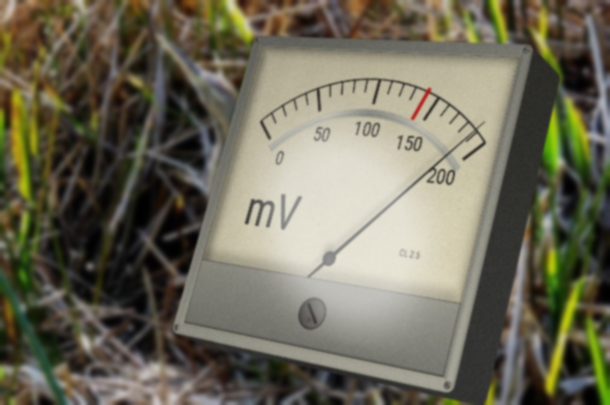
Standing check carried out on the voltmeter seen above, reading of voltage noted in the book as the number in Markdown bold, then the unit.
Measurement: **190** mV
